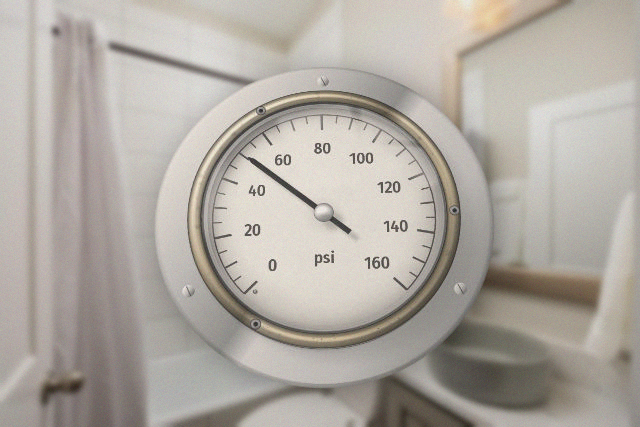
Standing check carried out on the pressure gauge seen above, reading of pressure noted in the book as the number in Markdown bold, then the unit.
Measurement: **50** psi
